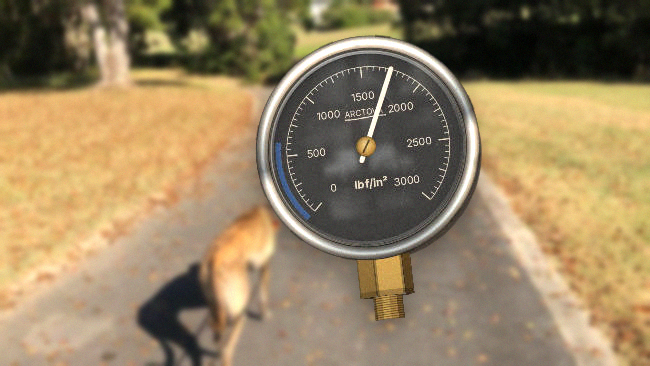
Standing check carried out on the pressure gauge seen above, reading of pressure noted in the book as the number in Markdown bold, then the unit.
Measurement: **1750** psi
